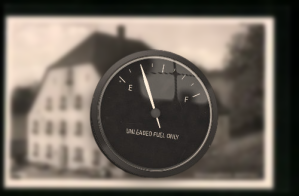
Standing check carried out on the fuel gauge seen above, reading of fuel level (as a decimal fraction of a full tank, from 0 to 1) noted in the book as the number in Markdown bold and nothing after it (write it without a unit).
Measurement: **0.25**
